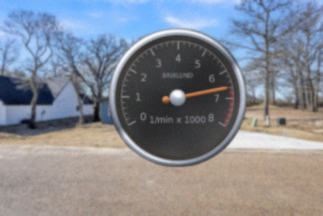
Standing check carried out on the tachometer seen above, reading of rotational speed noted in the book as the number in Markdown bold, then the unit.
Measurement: **6600** rpm
